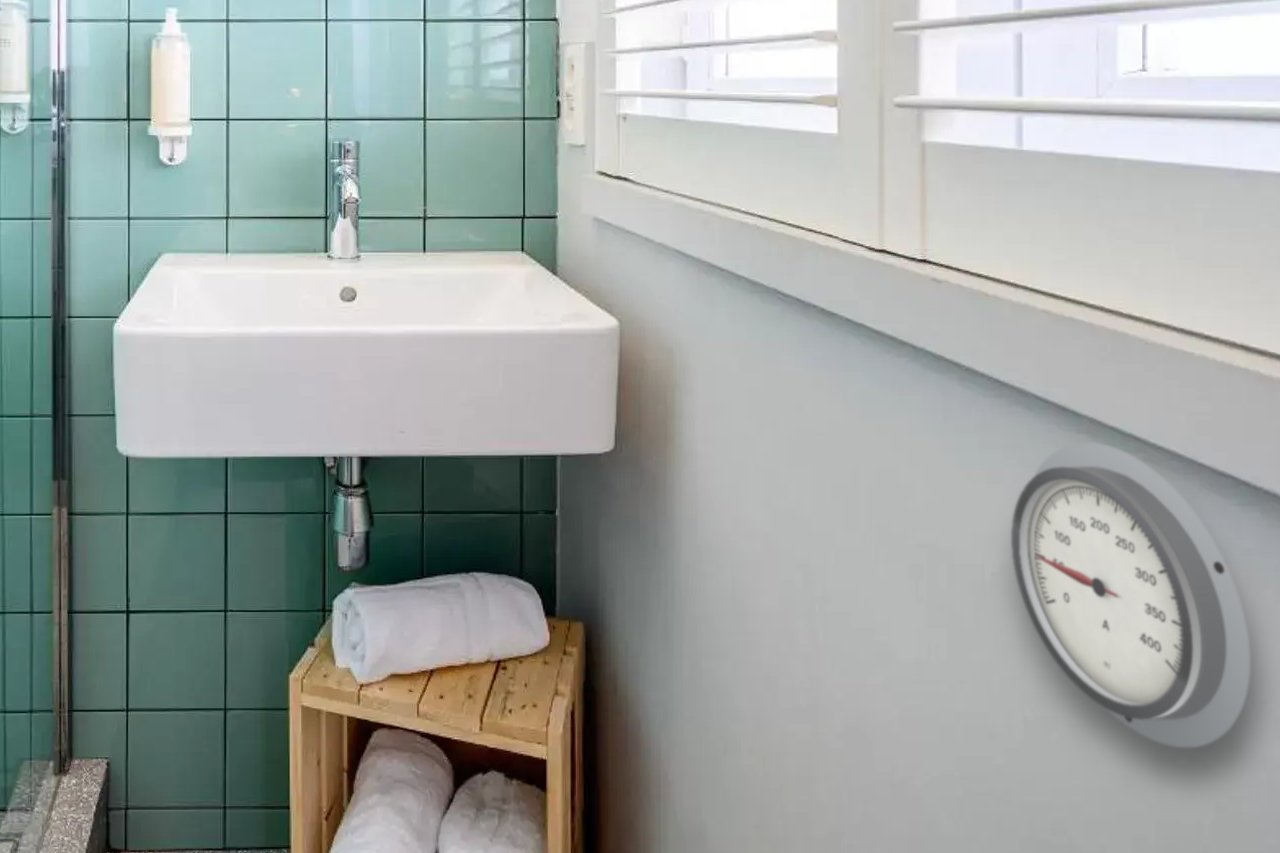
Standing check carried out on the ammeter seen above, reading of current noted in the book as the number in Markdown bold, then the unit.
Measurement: **50** A
